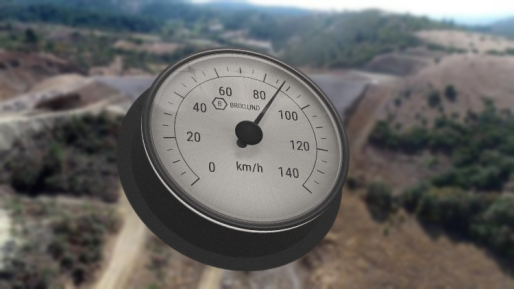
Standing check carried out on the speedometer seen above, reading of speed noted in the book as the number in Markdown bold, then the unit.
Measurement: **87.5** km/h
